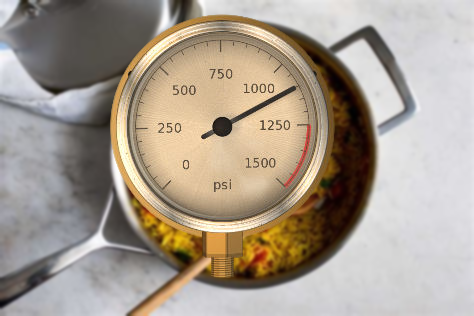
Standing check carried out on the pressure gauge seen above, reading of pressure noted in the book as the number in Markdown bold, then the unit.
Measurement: **1100** psi
